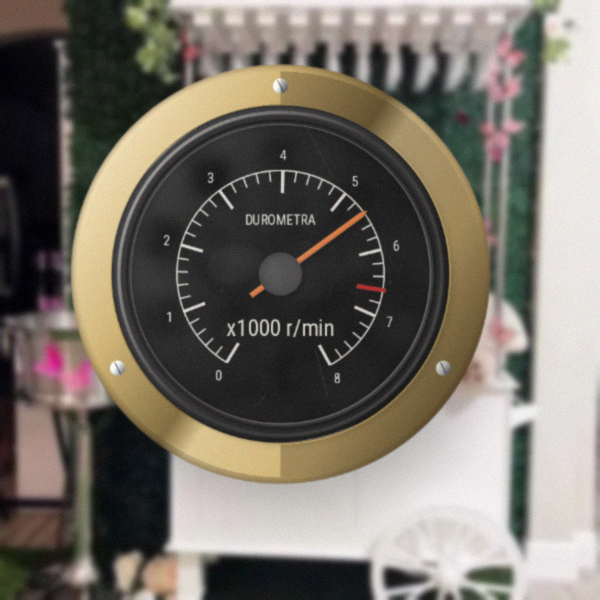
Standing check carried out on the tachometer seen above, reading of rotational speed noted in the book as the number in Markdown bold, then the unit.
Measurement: **5400** rpm
